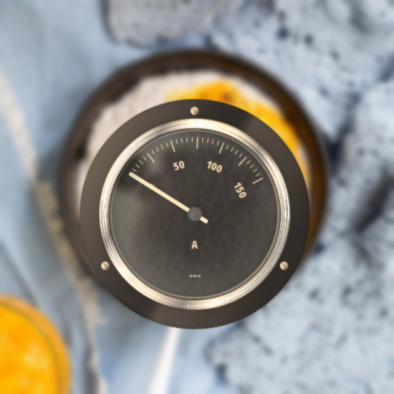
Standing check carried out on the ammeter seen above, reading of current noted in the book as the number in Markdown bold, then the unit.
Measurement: **0** A
